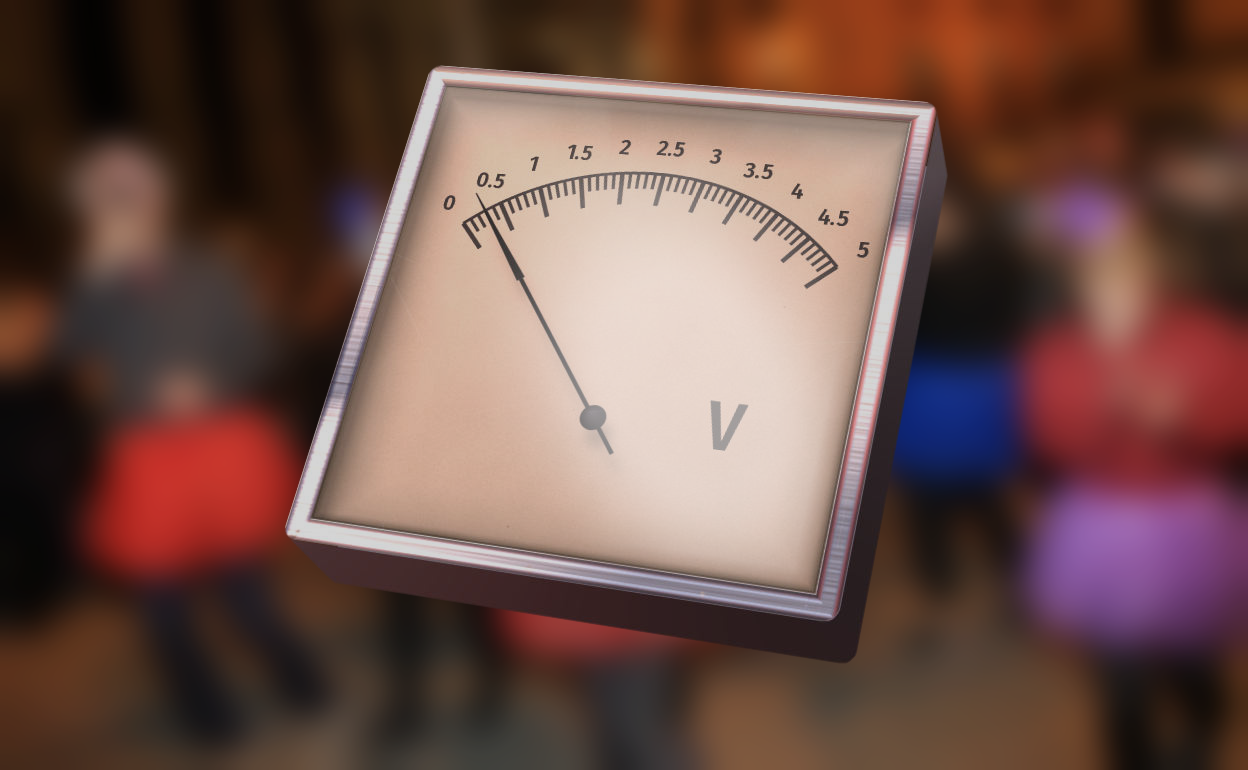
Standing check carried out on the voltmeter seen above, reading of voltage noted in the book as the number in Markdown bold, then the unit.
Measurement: **0.3** V
